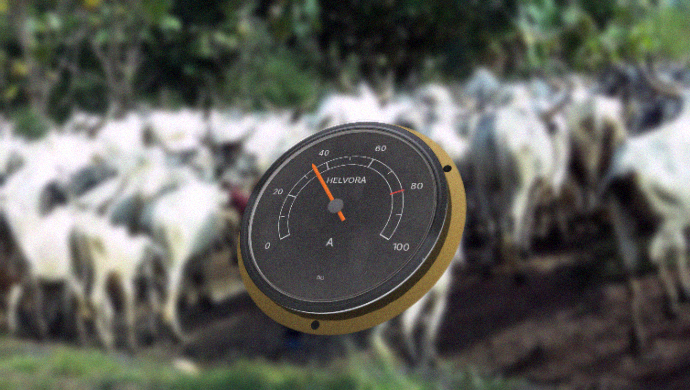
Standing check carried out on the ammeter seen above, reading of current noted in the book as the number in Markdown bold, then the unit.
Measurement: **35** A
